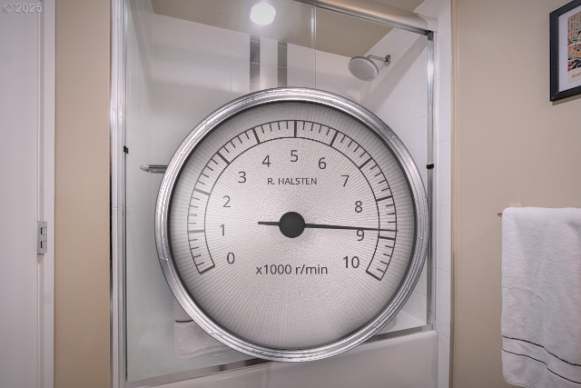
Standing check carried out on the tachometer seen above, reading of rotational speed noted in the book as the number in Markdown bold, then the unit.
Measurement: **8800** rpm
